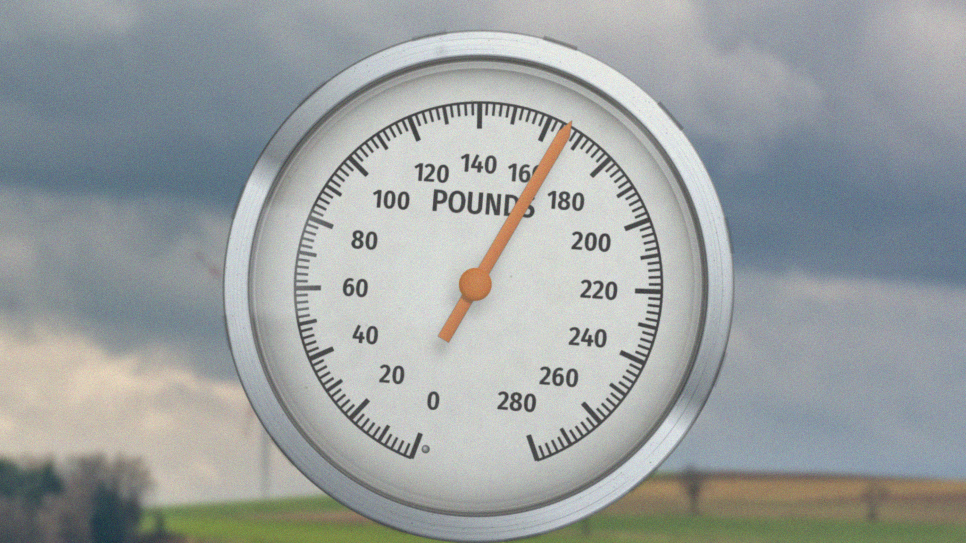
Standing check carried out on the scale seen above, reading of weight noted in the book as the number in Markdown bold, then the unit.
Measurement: **166** lb
